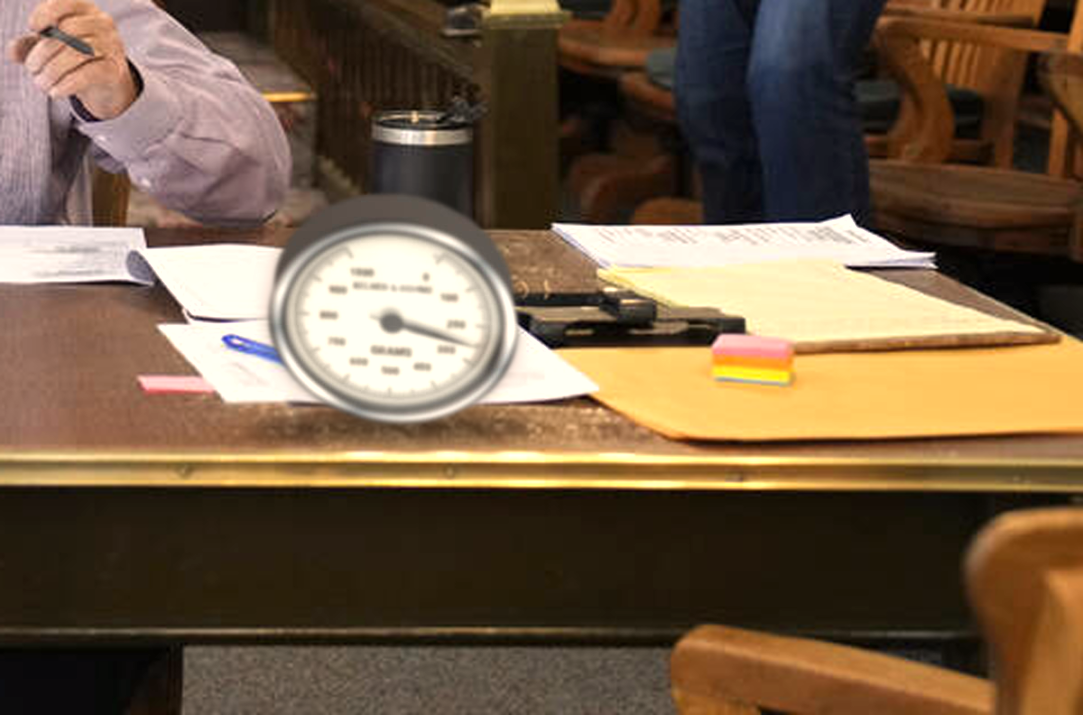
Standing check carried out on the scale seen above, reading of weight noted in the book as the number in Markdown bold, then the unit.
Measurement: **250** g
